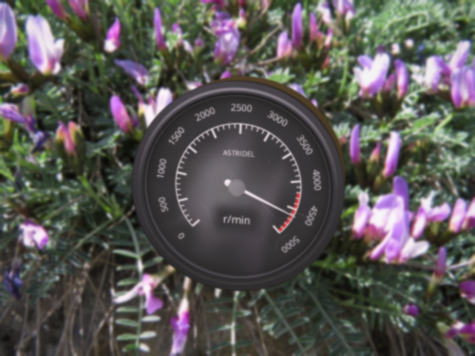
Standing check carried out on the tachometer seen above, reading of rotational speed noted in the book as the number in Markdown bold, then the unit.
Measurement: **4600** rpm
